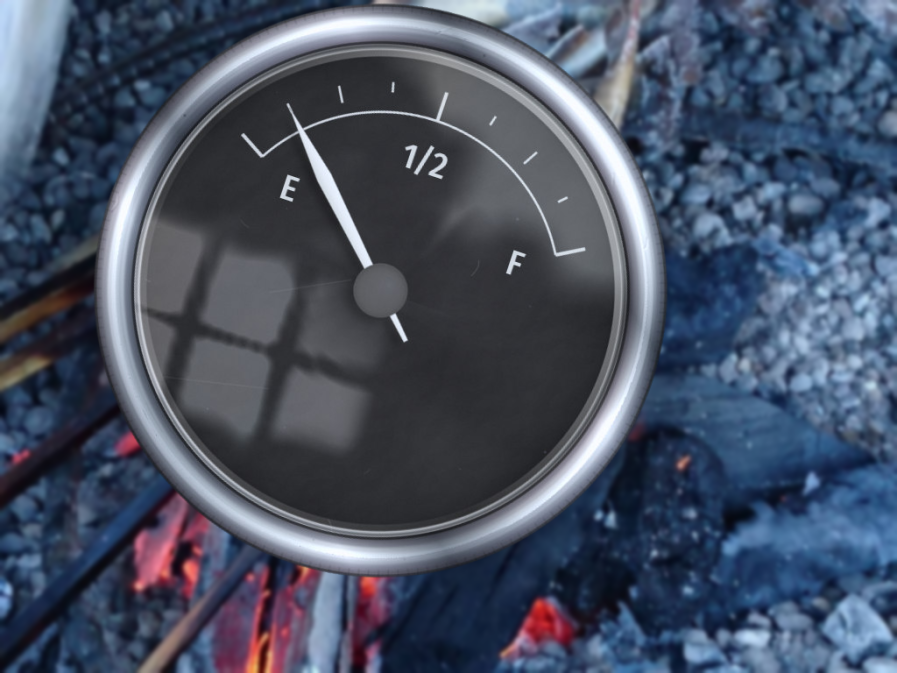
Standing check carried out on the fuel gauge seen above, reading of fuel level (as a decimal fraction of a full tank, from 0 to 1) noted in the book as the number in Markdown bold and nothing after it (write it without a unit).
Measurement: **0.125**
